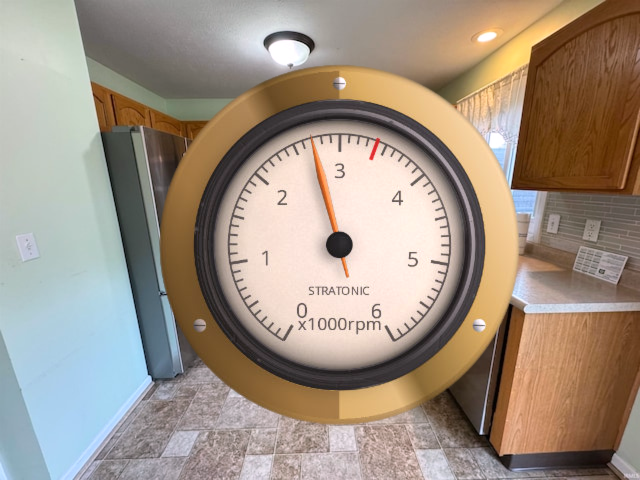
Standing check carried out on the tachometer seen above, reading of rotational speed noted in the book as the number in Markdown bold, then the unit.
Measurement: **2700** rpm
